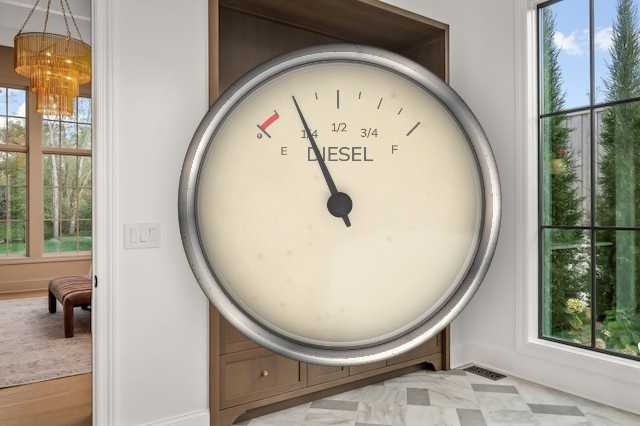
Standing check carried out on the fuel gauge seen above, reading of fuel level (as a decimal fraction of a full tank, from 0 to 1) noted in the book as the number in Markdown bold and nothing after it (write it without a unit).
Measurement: **0.25**
